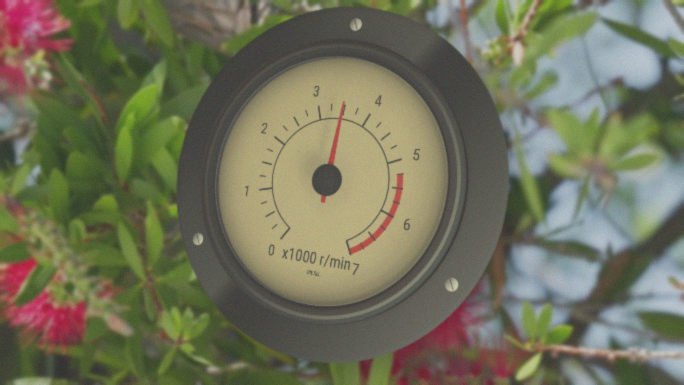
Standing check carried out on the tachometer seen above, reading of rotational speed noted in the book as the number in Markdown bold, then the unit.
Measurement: **3500** rpm
